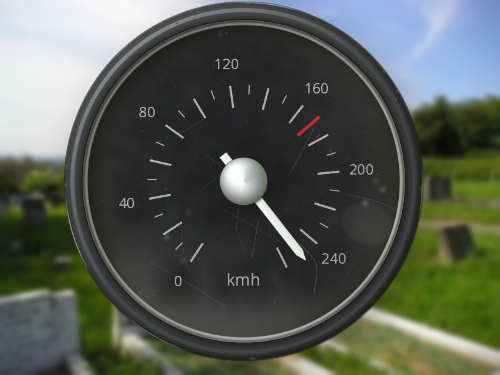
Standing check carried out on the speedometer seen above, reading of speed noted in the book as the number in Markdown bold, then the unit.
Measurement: **250** km/h
